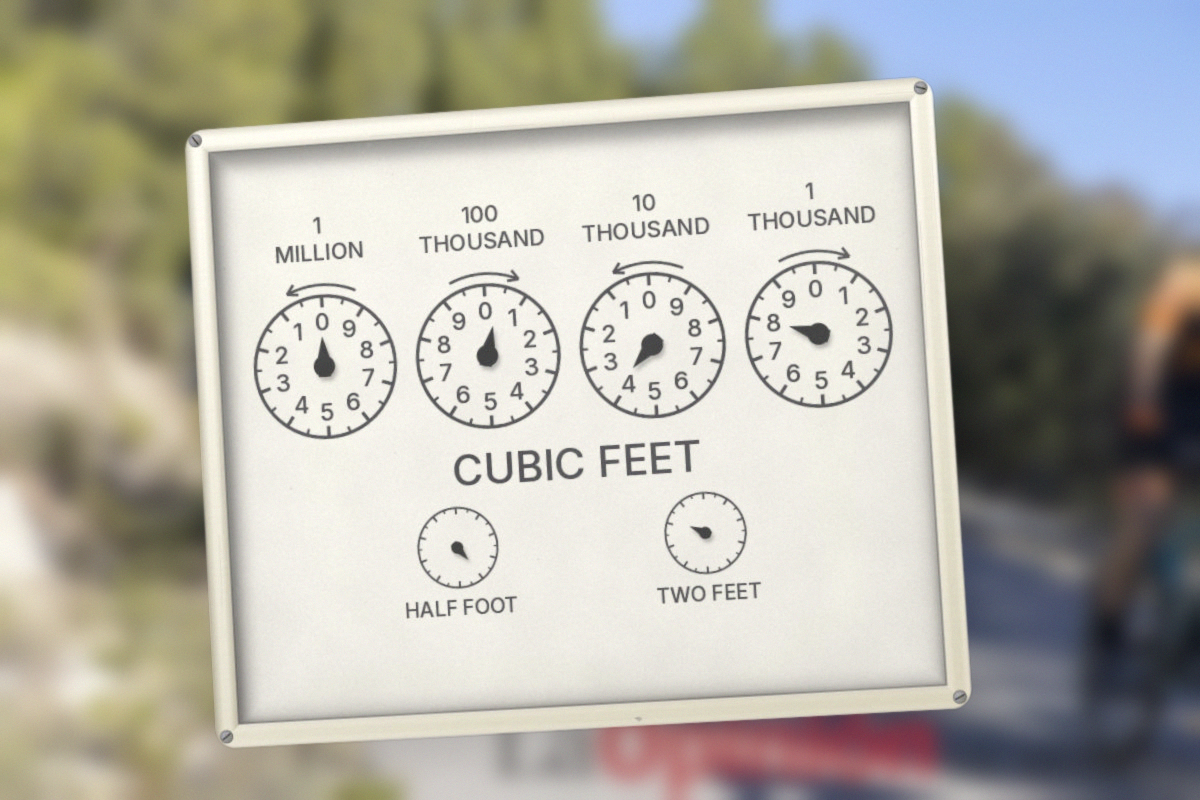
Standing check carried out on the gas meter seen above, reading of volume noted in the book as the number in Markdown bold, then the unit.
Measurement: **3800** ft³
